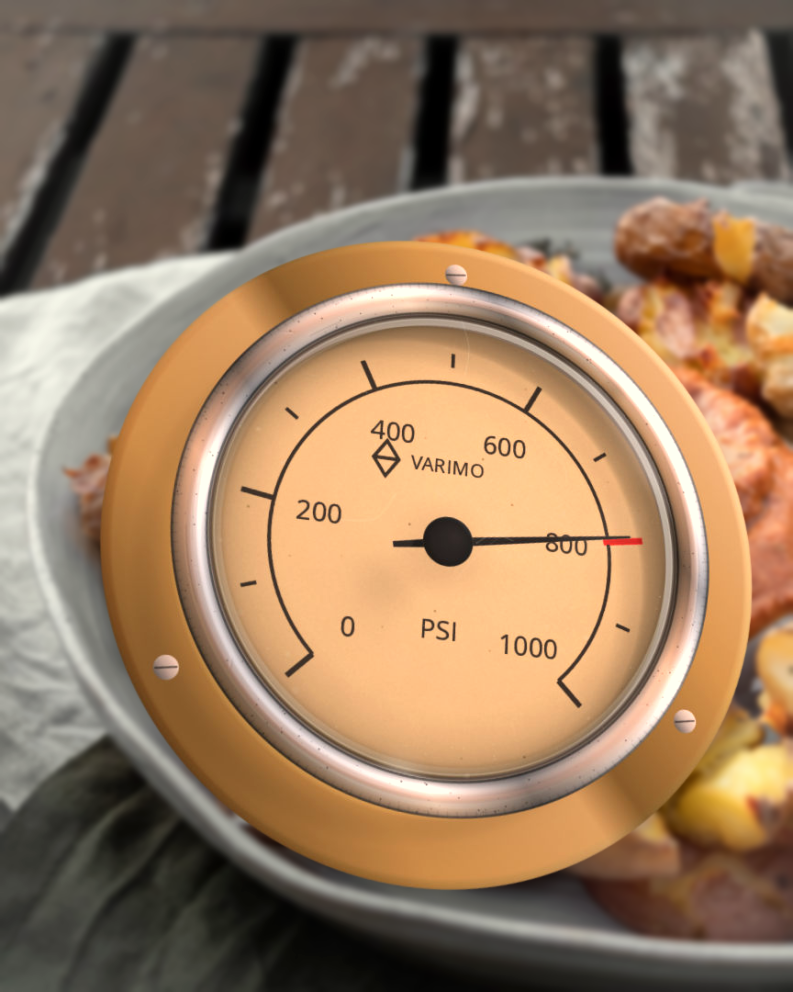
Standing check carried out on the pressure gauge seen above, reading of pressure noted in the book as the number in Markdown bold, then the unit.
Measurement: **800** psi
